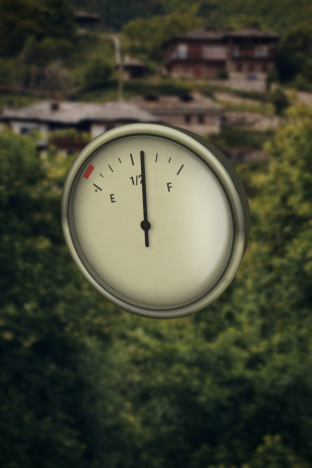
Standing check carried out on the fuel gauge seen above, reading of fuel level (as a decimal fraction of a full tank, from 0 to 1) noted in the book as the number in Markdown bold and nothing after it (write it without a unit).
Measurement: **0.625**
